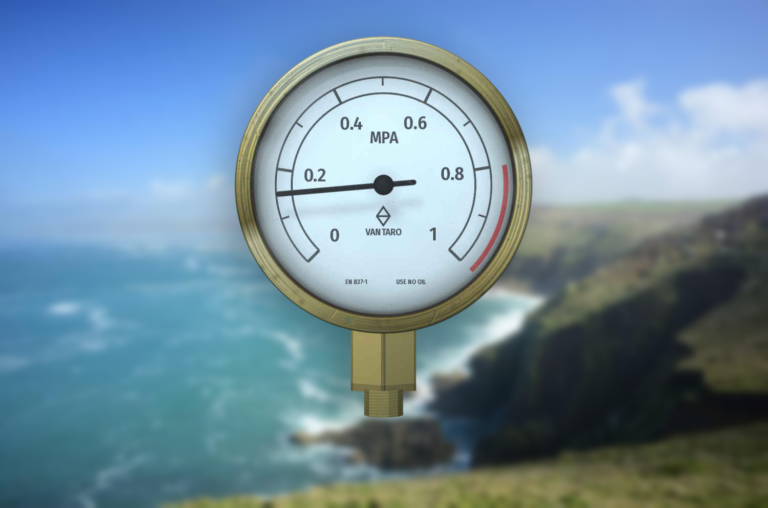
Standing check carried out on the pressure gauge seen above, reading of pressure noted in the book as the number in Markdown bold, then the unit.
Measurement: **0.15** MPa
